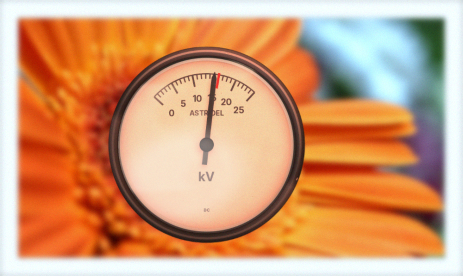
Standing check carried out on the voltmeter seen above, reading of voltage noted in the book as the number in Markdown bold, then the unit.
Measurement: **15** kV
